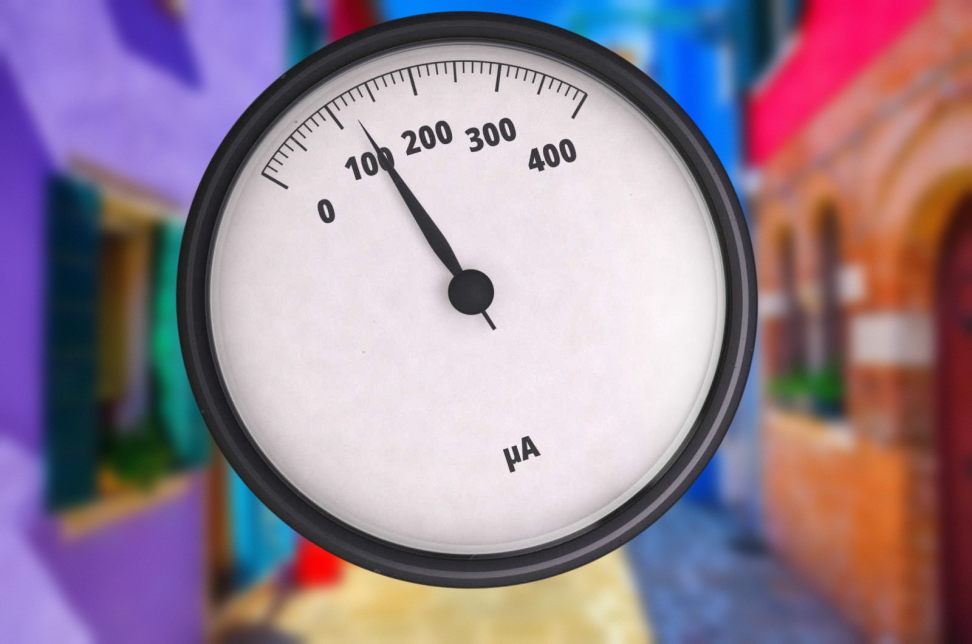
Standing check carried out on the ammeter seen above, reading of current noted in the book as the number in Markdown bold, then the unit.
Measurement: **120** µA
